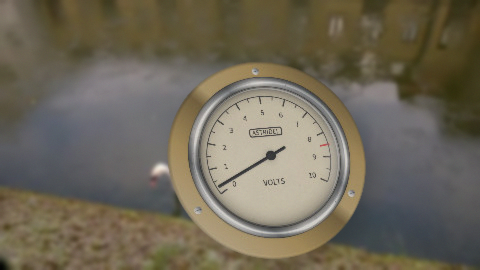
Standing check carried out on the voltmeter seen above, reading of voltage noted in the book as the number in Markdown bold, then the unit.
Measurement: **0.25** V
